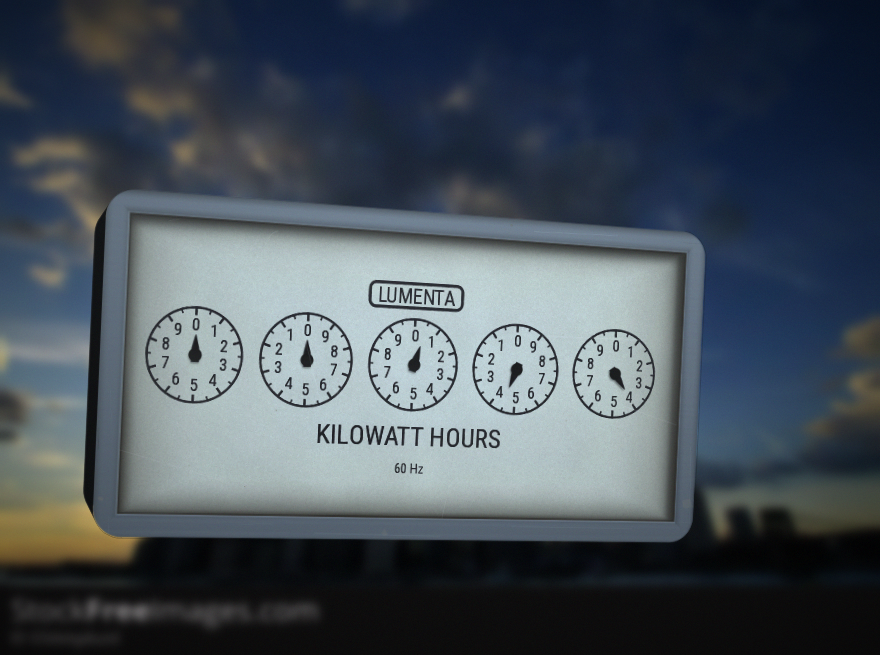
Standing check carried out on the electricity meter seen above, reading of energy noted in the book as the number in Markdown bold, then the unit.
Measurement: **44** kWh
